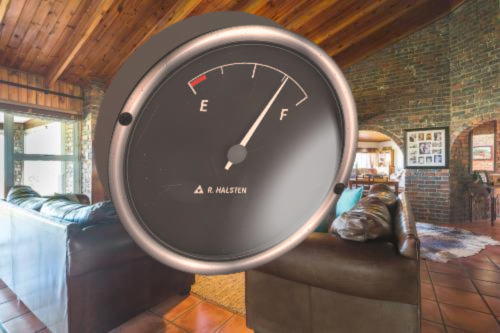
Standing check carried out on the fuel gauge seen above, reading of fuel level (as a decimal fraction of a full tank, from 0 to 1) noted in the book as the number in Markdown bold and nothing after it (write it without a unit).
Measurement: **0.75**
